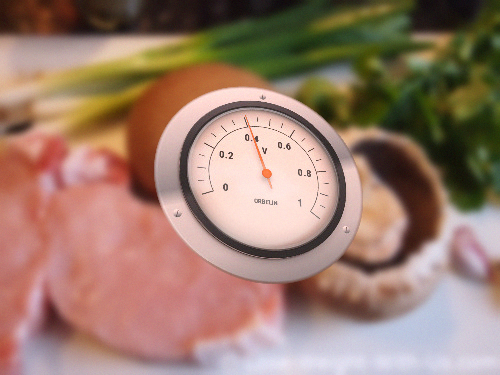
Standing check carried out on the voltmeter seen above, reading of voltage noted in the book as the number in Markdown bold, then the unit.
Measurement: **0.4** V
